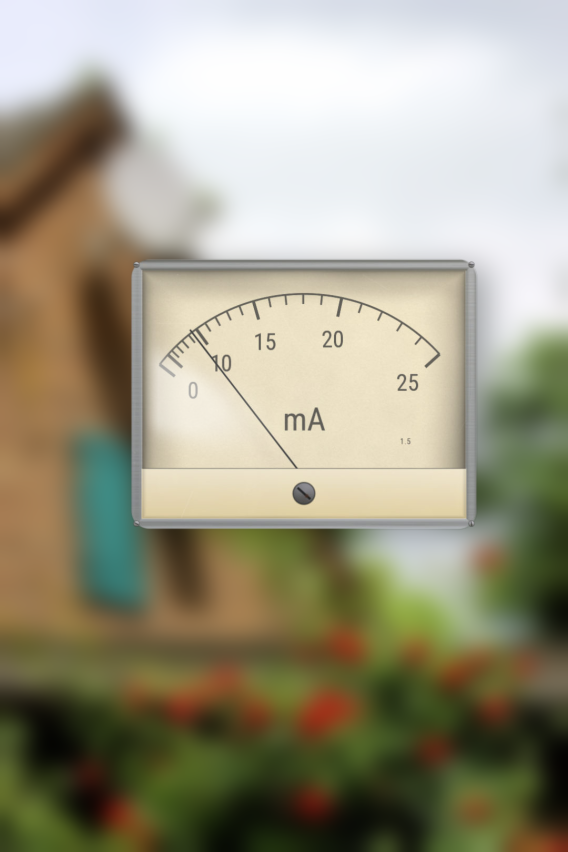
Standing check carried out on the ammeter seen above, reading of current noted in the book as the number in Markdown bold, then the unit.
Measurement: **9.5** mA
